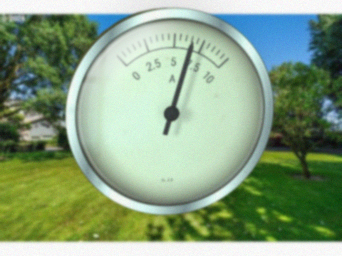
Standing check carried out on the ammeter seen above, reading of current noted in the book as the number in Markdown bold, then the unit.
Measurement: **6.5** A
